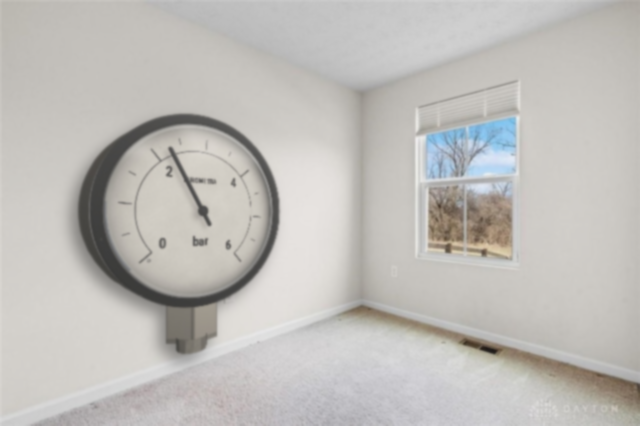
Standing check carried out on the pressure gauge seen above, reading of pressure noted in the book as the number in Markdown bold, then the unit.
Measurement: **2.25** bar
